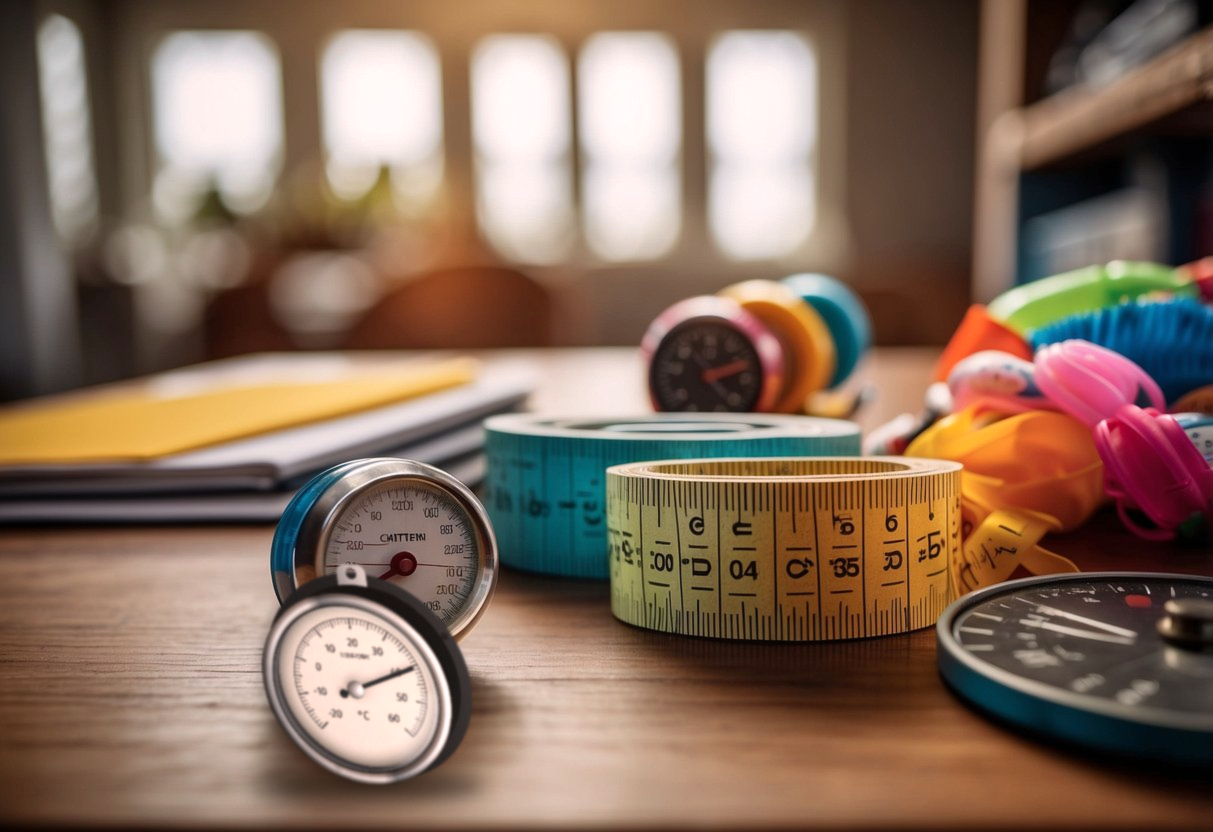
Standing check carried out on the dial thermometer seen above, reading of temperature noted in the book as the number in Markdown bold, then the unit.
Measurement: **40** °C
